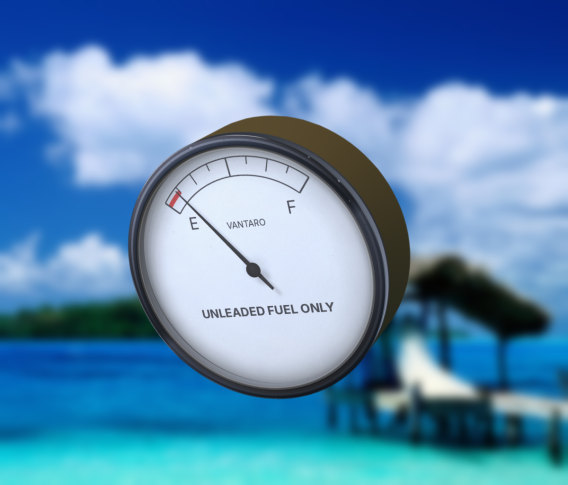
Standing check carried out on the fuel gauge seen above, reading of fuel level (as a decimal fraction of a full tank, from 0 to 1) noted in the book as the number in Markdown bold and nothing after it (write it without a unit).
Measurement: **0.125**
